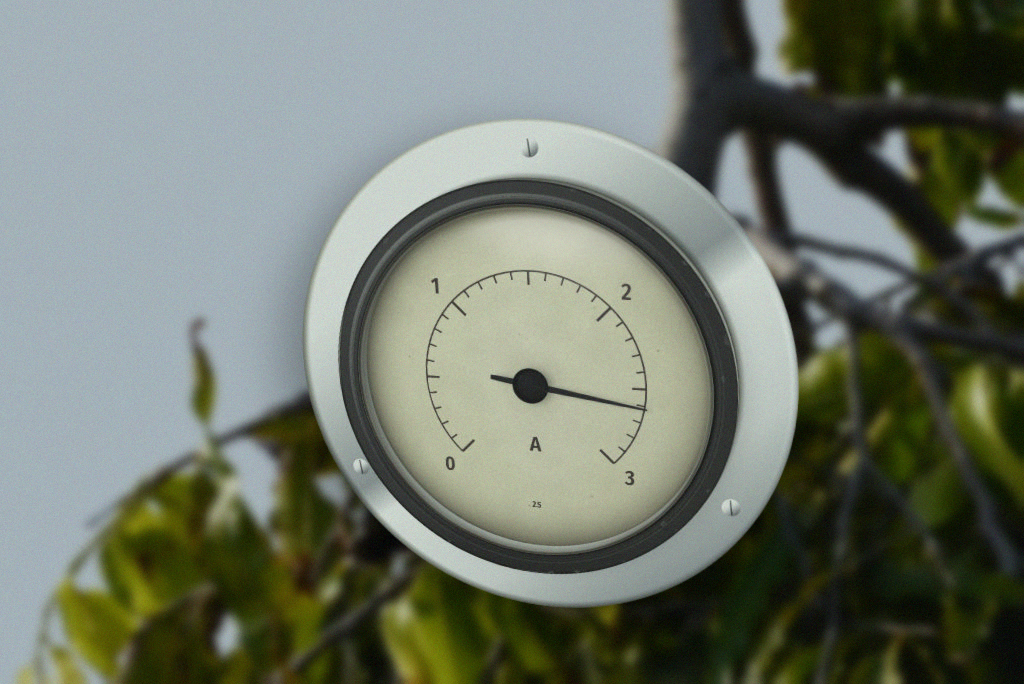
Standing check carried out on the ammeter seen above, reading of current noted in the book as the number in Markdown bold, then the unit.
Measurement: **2.6** A
